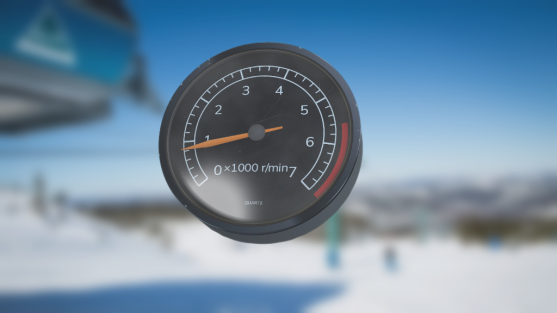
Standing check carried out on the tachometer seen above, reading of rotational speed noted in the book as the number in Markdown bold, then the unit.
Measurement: **800** rpm
